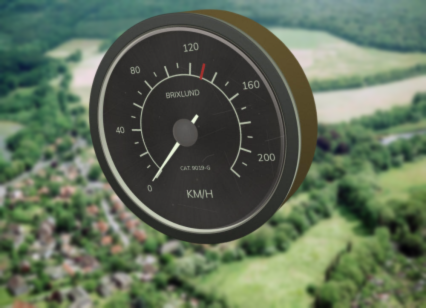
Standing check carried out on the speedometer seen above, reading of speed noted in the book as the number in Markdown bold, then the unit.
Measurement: **0** km/h
